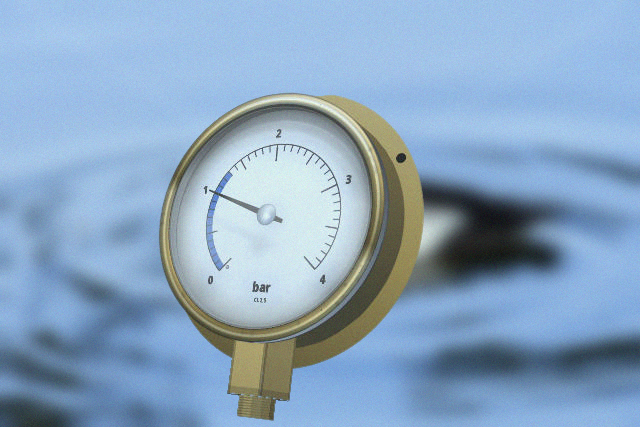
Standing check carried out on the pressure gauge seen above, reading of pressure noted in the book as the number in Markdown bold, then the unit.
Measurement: **1** bar
